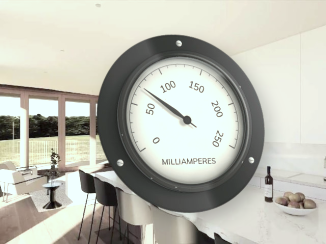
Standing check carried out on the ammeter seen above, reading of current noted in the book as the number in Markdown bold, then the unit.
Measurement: **70** mA
